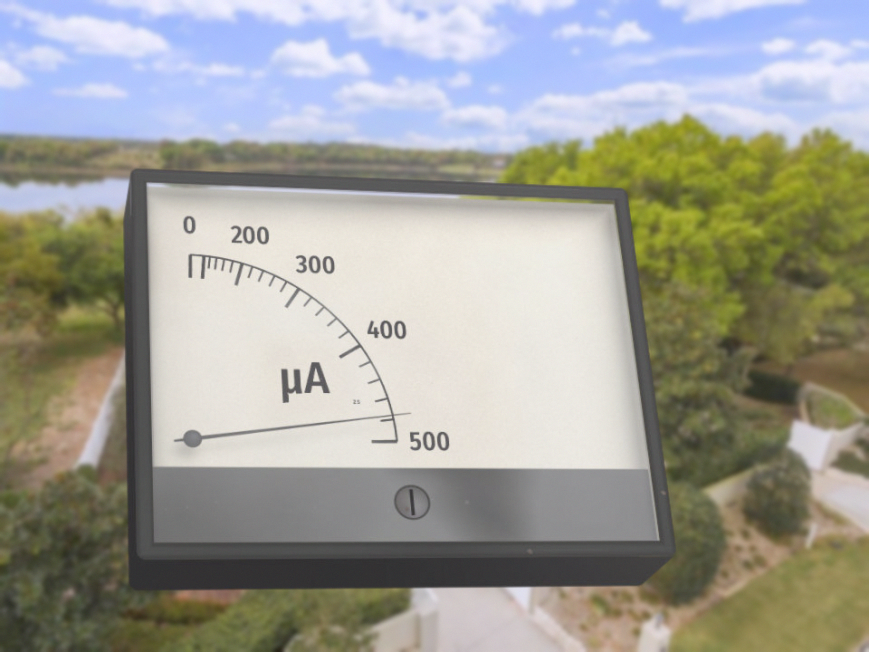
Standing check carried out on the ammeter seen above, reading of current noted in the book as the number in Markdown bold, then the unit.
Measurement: **480** µA
